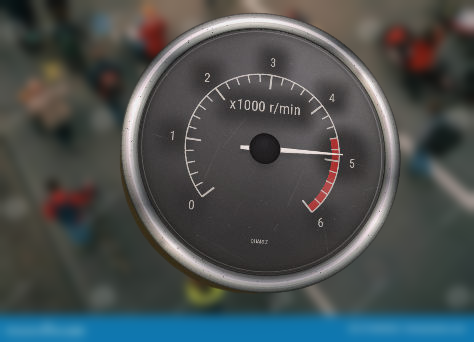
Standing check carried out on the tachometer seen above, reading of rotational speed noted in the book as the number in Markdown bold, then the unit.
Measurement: **4900** rpm
